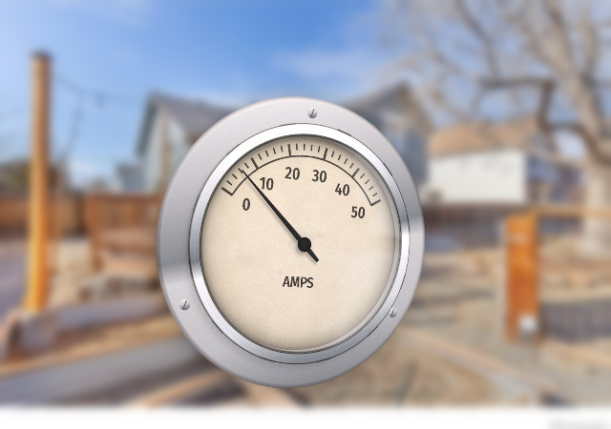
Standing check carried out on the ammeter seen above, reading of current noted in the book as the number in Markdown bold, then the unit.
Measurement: **6** A
